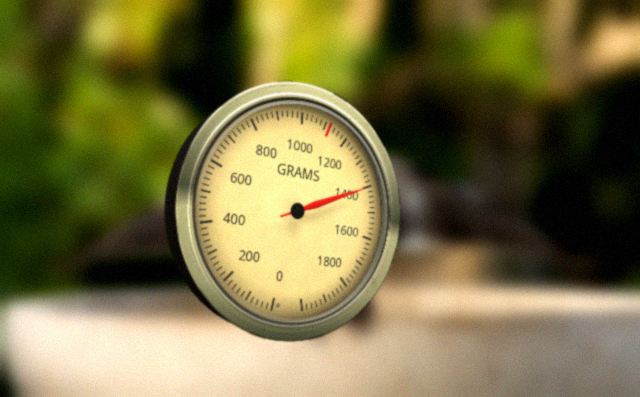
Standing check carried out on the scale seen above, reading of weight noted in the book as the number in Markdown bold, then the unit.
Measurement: **1400** g
